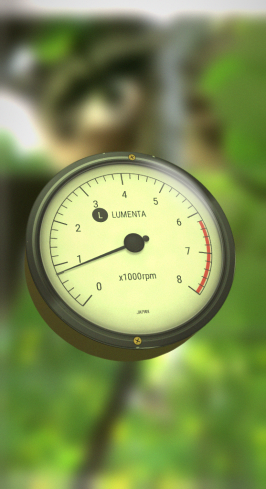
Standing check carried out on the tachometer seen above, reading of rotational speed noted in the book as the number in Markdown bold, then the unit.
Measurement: **800** rpm
